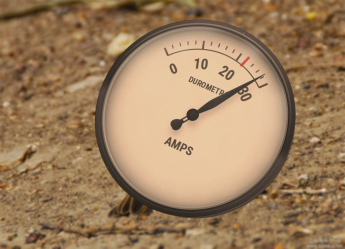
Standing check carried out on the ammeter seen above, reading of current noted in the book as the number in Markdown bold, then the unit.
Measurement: **28** A
